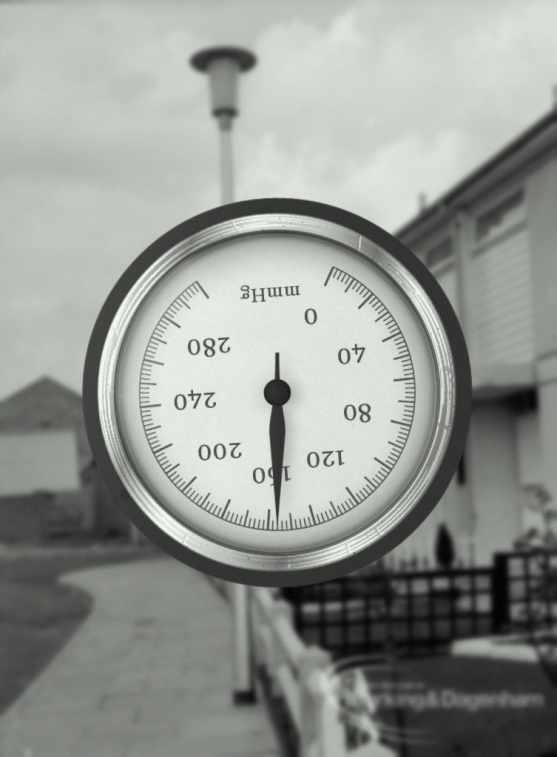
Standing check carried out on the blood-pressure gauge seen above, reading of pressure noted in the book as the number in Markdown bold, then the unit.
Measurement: **156** mmHg
